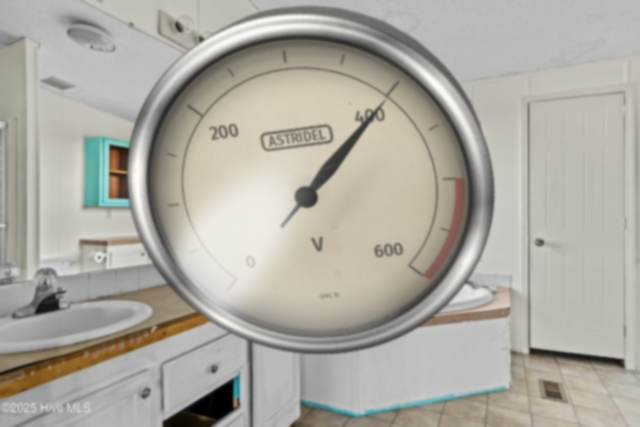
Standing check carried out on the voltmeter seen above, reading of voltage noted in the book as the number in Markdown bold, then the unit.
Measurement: **400** V
